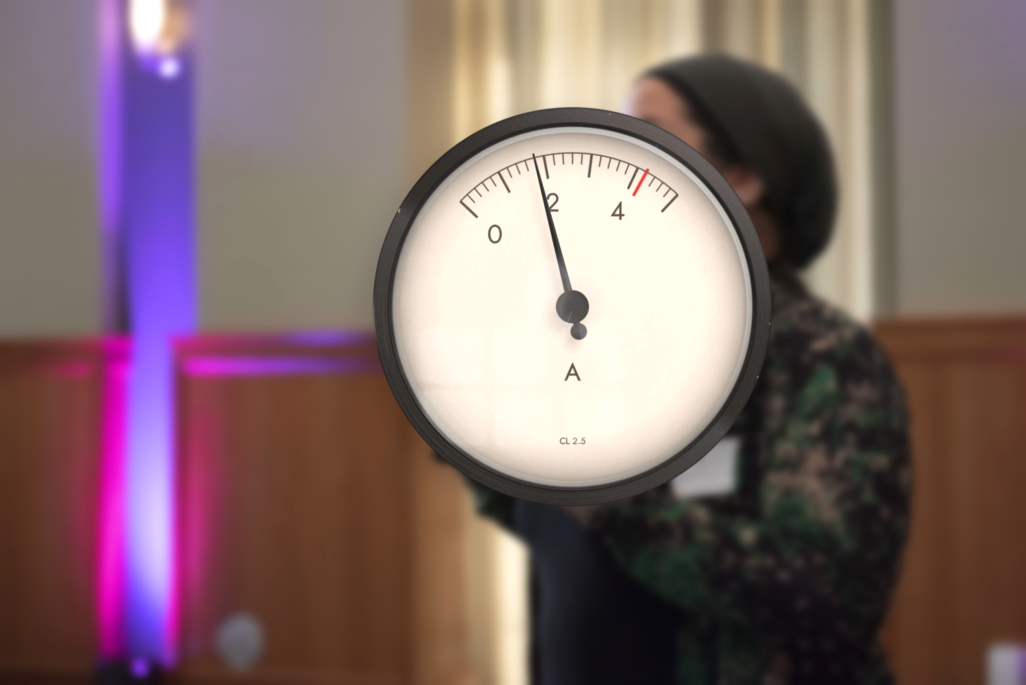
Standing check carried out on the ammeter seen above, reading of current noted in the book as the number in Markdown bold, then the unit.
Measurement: **1.8** A
